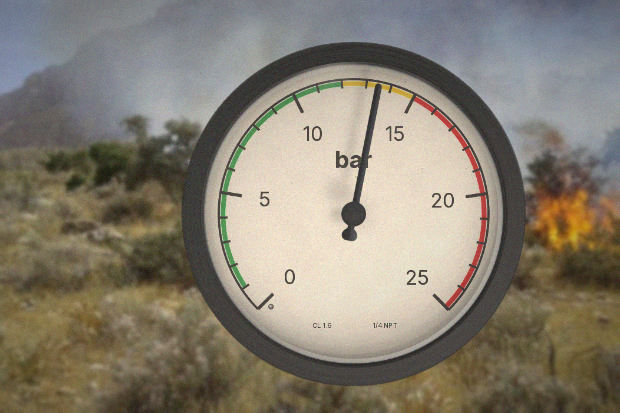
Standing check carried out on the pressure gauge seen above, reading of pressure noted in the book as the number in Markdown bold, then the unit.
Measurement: **13.5** bar
